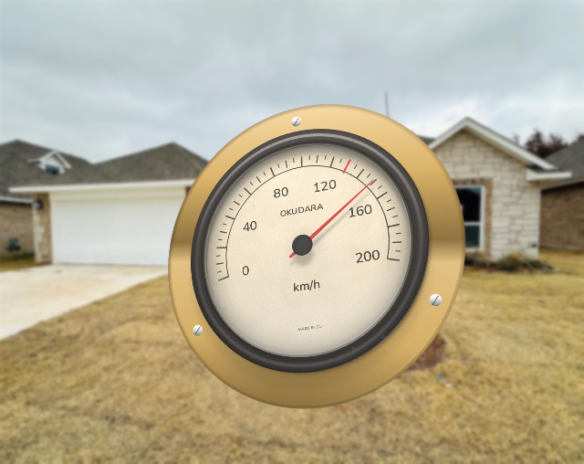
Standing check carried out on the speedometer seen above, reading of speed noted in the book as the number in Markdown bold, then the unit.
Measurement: **150** km/h
